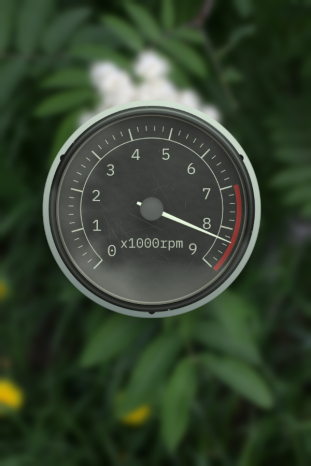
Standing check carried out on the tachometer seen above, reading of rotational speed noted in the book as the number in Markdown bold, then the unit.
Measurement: **8300** rpm
